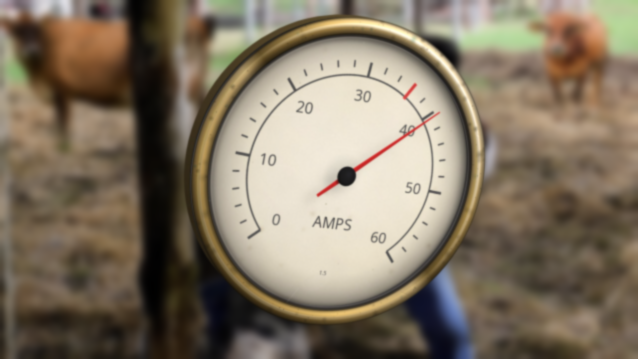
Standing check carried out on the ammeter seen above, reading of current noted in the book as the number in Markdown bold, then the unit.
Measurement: **40** A
